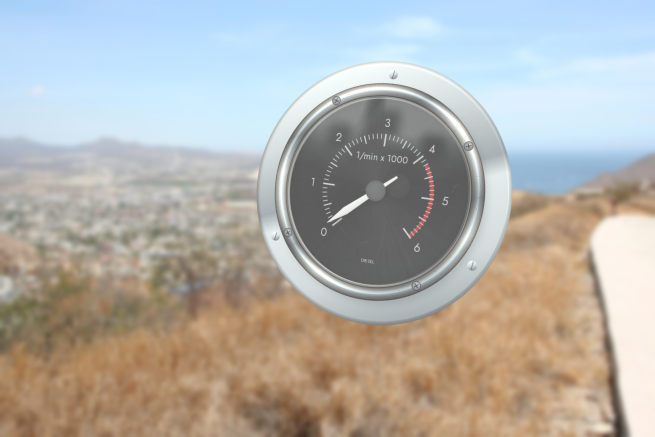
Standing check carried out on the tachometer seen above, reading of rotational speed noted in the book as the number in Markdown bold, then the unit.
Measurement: **100** rpm
